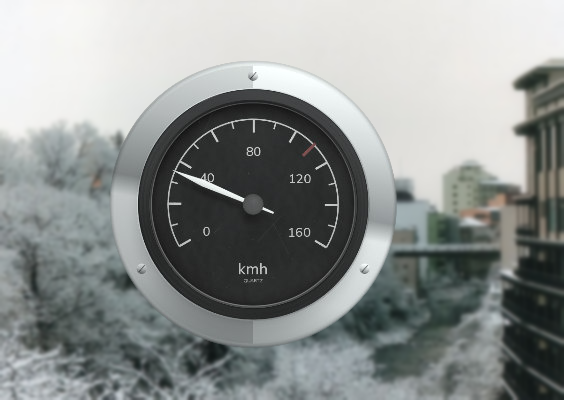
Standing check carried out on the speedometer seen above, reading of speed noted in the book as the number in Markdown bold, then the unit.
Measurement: **35** km/h
